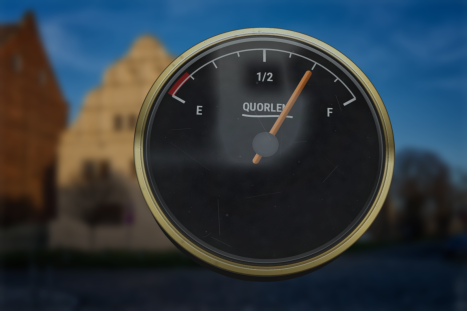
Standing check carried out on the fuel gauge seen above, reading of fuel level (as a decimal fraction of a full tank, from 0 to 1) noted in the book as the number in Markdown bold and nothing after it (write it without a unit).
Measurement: **0.75**
